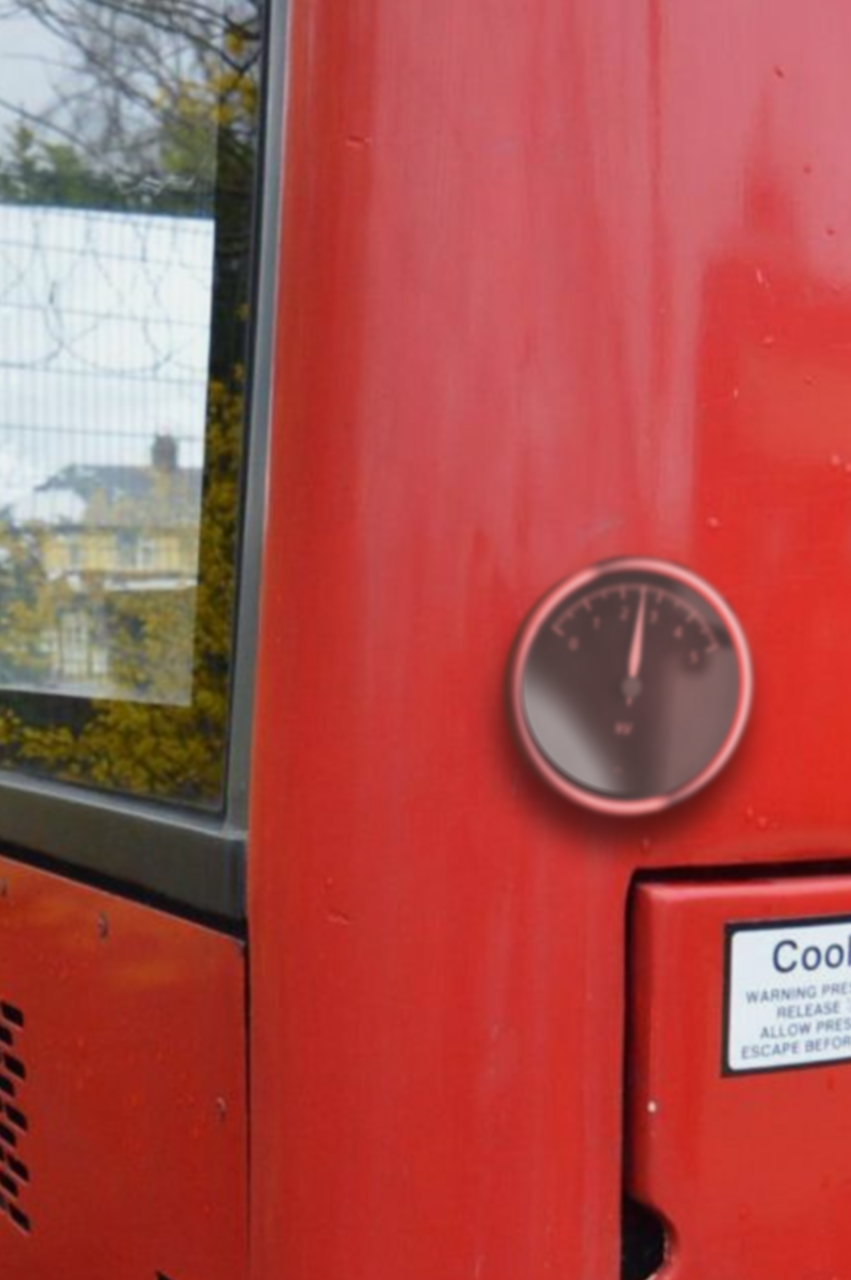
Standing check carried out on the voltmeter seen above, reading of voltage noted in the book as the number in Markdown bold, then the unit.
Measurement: **2.5** kV
